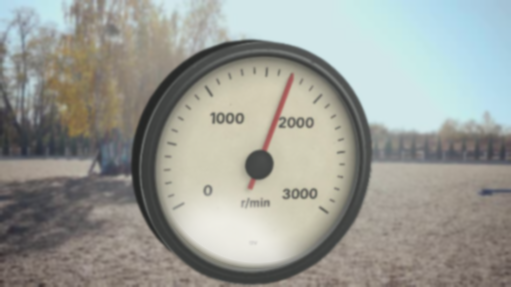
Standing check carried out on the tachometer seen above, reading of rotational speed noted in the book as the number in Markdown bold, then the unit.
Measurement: **1700** rpm
